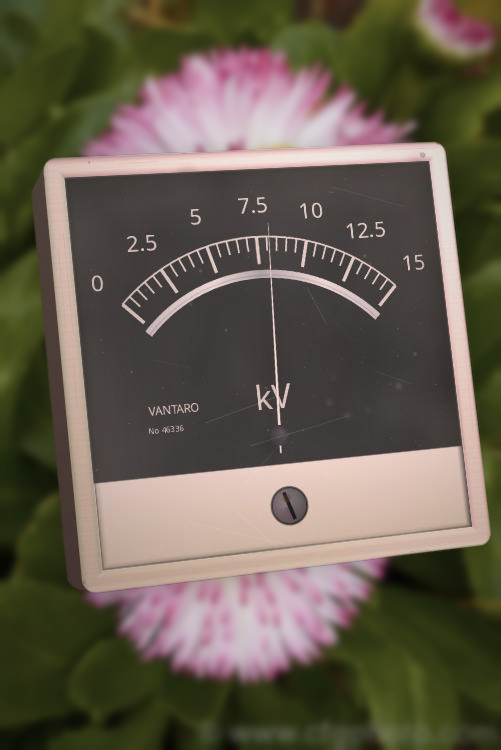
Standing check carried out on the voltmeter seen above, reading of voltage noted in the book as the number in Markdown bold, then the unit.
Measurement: **8** kV
